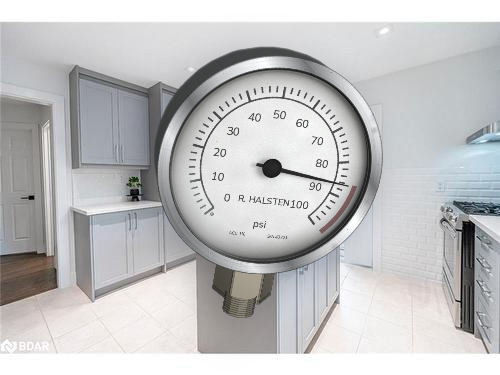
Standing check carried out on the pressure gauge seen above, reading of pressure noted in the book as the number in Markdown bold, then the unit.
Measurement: **86** psi
